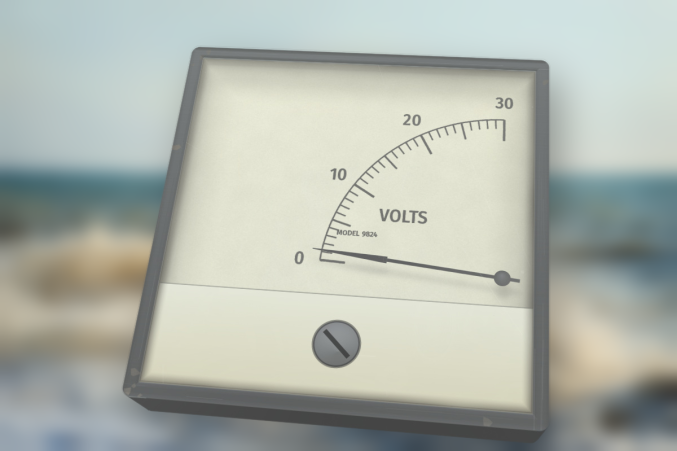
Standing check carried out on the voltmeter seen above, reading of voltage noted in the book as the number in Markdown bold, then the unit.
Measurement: **1** V
